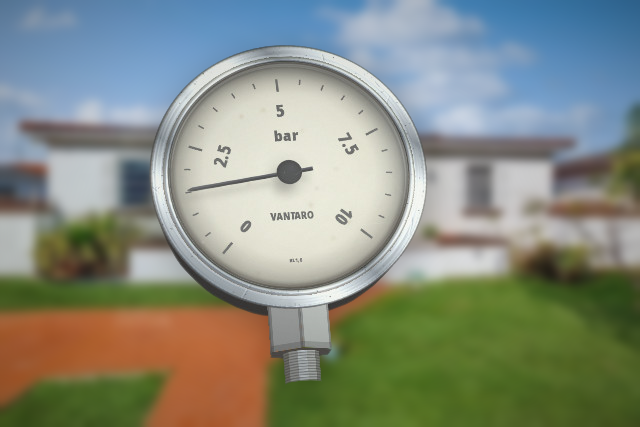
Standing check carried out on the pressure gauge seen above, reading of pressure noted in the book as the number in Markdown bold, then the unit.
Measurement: **1.5** bar
